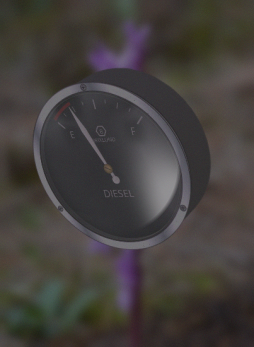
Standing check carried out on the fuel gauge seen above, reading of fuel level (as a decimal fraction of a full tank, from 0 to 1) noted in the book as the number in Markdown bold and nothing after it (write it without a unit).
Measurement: **0.25**
